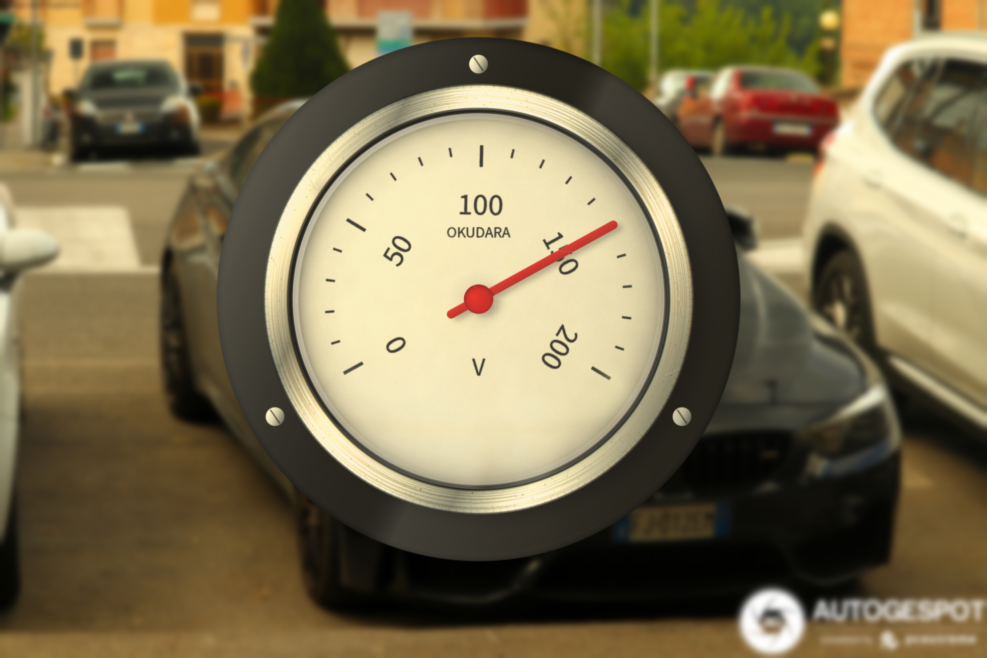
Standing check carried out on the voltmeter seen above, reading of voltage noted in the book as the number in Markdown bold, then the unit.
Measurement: **150** V
